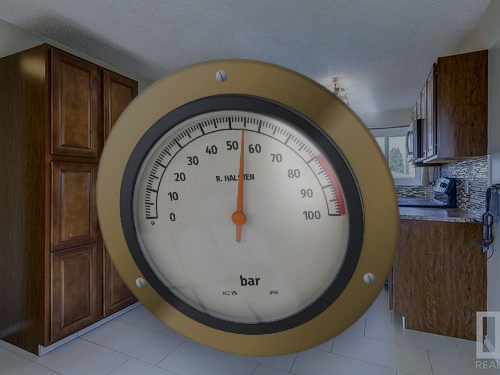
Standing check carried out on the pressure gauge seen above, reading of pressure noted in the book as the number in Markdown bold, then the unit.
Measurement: **55** bar
